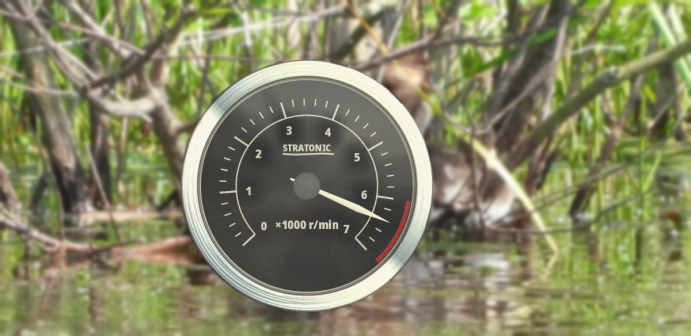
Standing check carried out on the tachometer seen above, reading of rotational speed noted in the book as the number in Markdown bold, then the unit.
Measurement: **6400** rpm
